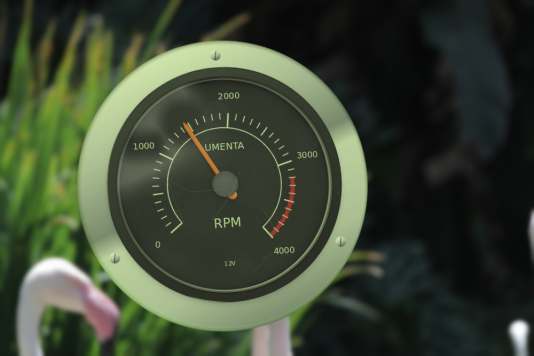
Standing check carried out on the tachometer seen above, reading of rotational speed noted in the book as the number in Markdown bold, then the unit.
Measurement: **1450** rpm
